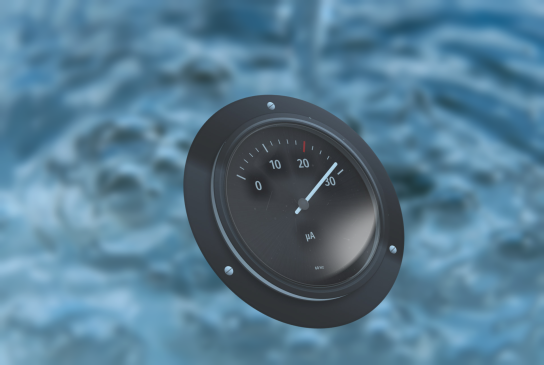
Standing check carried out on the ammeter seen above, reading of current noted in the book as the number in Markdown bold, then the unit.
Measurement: **28** µA
